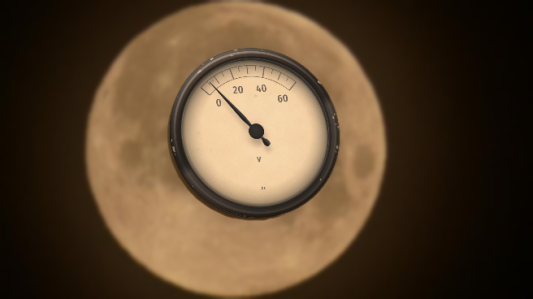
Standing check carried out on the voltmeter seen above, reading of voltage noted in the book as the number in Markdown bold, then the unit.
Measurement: **5** V
